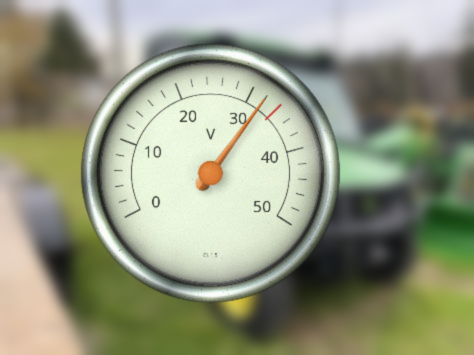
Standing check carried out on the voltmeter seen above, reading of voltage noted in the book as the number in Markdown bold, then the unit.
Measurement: **32** V
